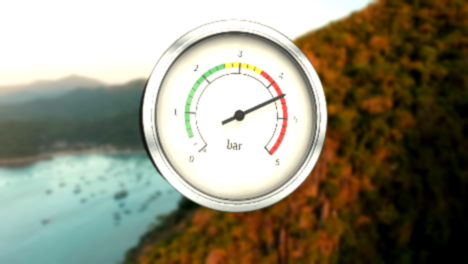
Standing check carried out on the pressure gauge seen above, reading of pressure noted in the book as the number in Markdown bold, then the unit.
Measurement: **4.4** bar
